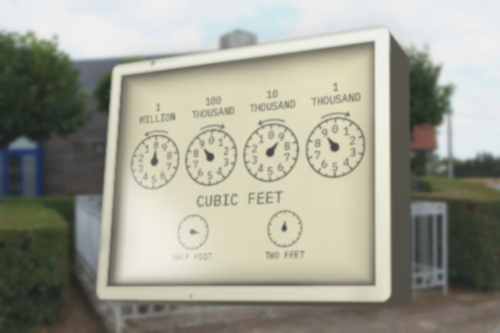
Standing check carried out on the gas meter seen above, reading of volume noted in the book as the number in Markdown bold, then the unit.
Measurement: **988900** ft³
